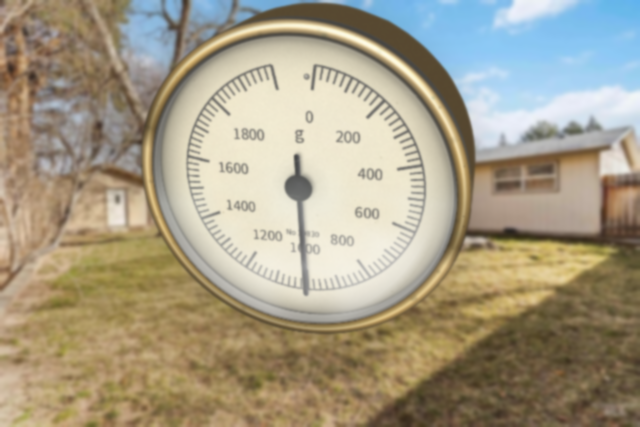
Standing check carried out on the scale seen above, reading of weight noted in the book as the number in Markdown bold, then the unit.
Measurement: **1000** g
